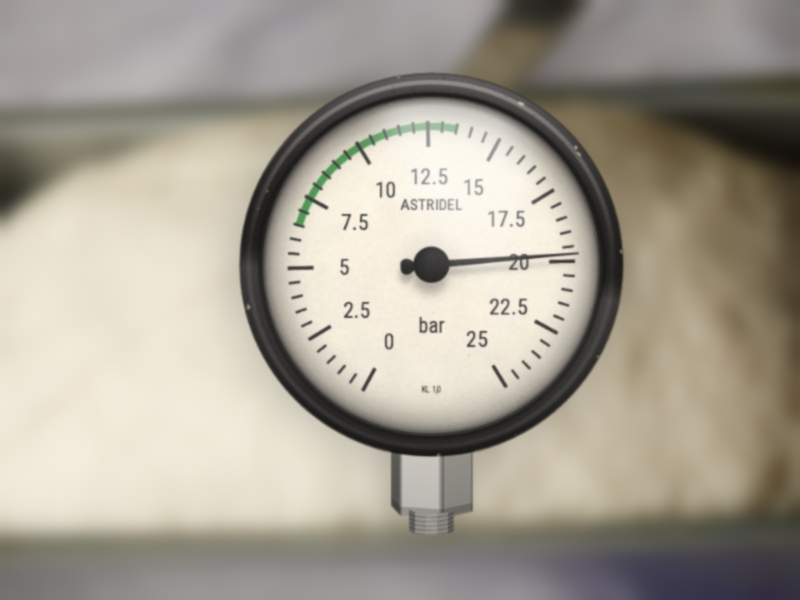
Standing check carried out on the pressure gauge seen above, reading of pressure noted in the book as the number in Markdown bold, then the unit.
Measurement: **19.75** bar
